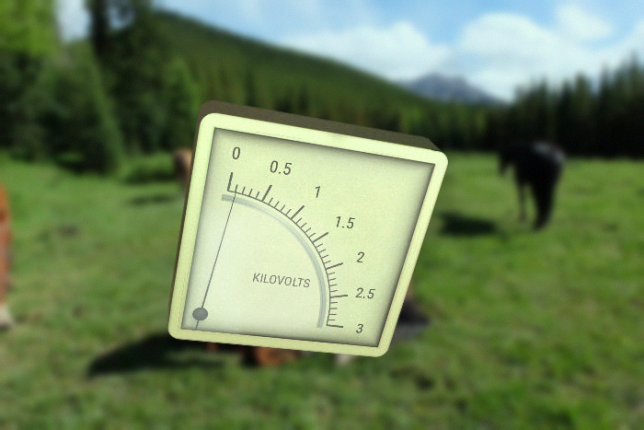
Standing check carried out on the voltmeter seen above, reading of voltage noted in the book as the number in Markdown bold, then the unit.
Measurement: **0.1** kV
